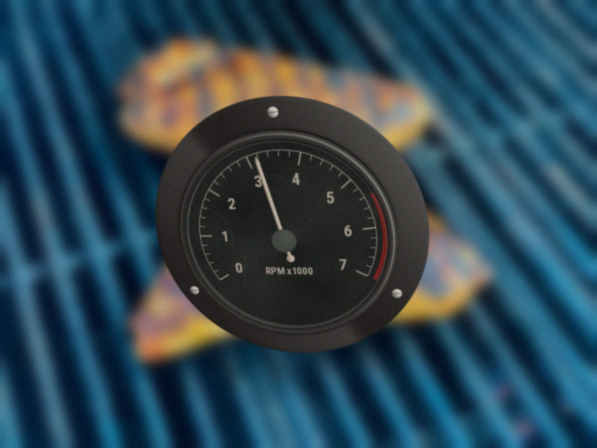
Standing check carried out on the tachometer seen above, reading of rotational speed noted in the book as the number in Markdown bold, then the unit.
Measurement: **3200** rpm
